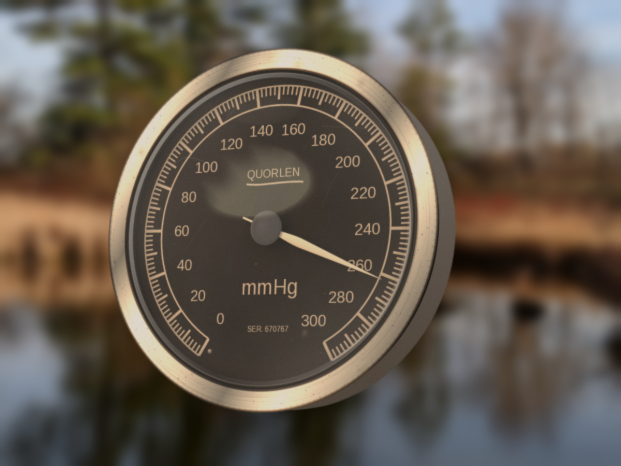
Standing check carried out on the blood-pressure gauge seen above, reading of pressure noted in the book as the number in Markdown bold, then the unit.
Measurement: **262** mmHg
